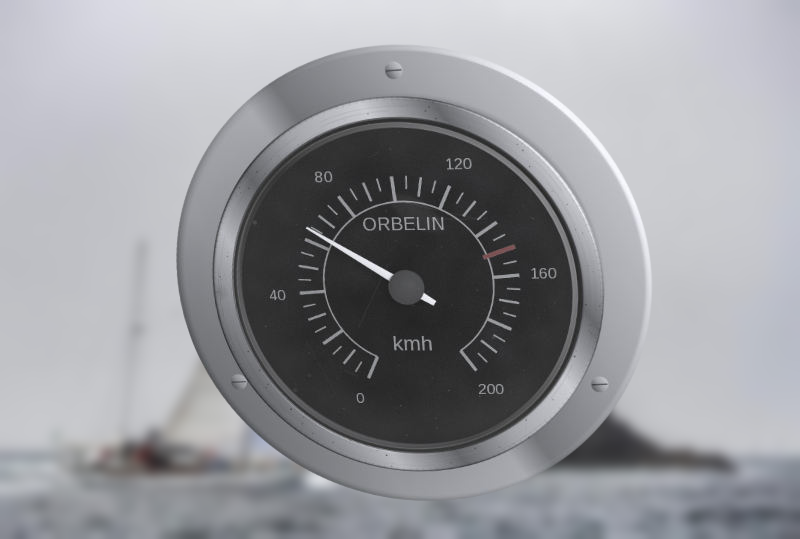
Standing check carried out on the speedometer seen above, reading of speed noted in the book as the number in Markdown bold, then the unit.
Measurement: **65** km/h
